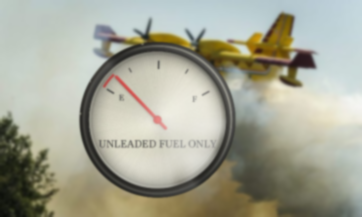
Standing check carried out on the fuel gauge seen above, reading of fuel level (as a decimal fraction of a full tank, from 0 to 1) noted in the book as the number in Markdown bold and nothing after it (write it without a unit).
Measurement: **0.125**
